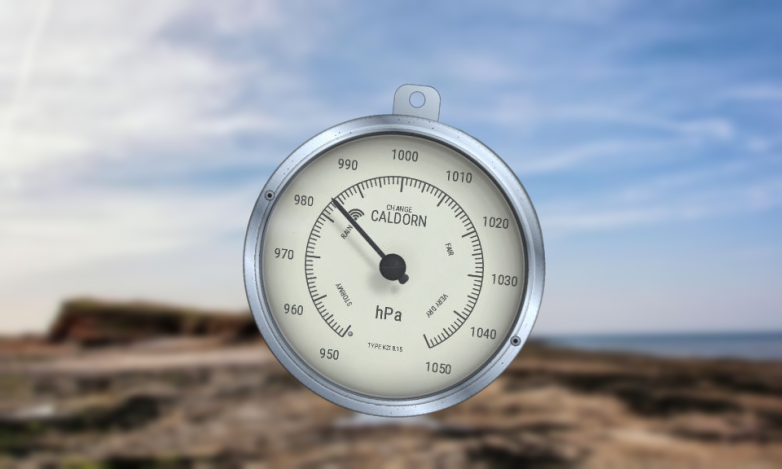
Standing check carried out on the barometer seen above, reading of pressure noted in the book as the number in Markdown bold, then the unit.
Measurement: **984** hPa
